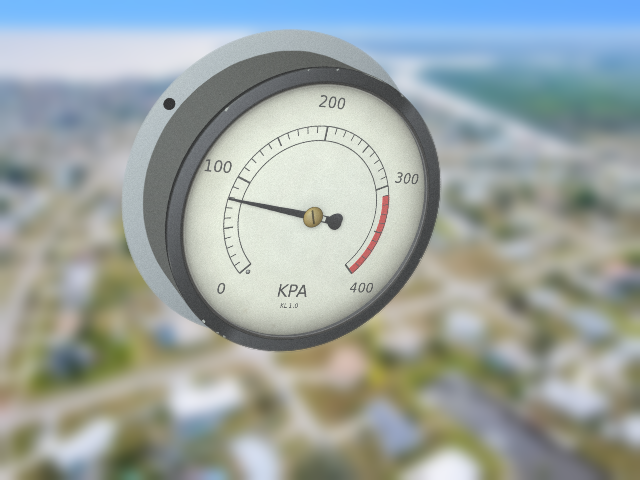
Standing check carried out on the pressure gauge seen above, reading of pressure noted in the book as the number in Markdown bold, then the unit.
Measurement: **80** kPa
